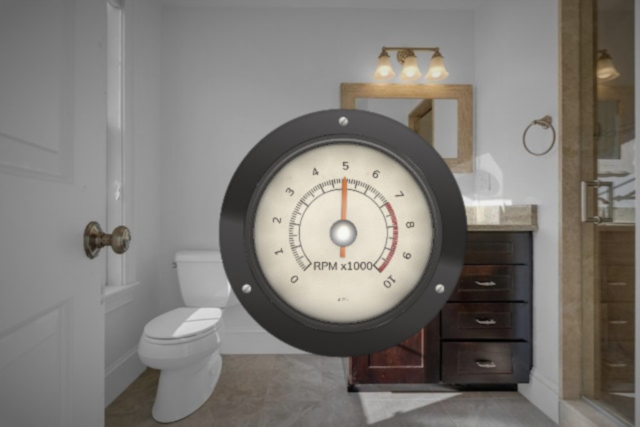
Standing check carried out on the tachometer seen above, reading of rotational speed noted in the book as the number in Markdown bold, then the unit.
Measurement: **5000** rpm
